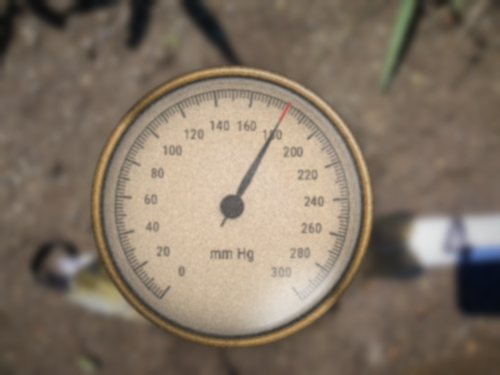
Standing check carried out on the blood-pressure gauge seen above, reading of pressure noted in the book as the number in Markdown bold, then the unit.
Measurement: **180** mmHg
